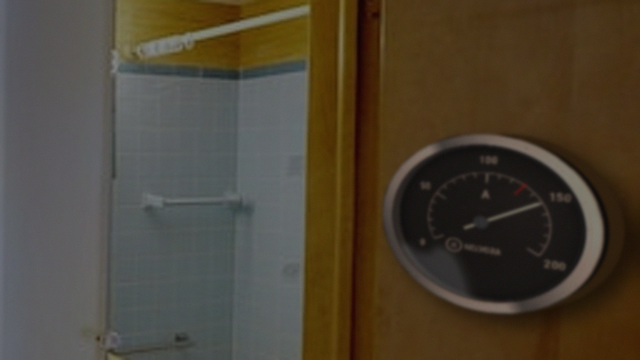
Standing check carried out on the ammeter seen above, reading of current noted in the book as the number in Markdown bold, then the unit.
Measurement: **150** A
